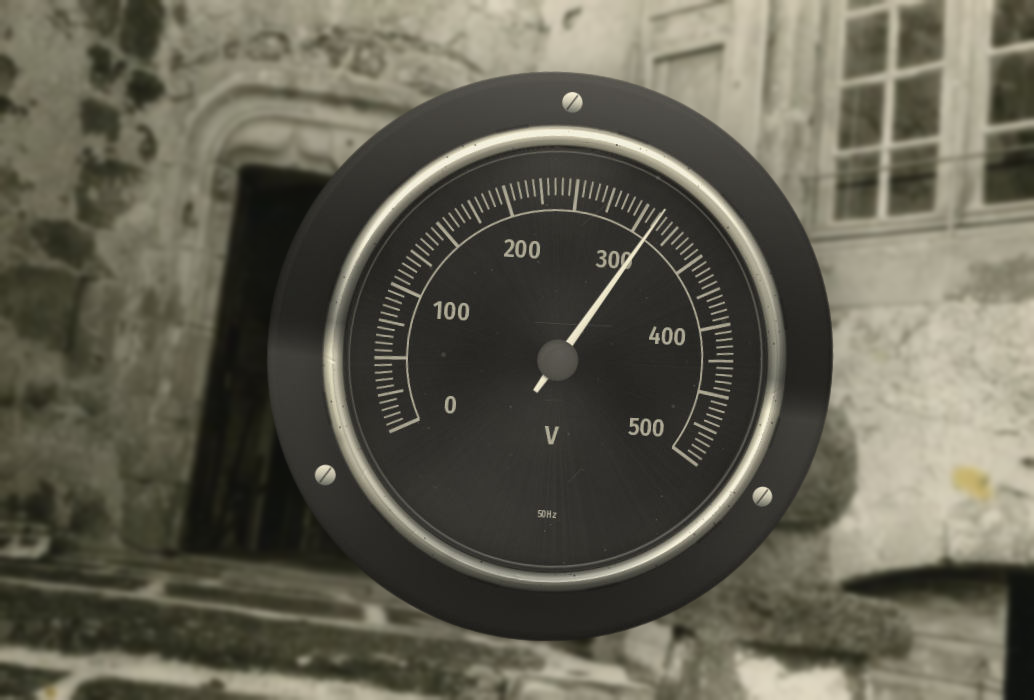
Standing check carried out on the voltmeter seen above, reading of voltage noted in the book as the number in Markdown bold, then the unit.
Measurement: **310** V
